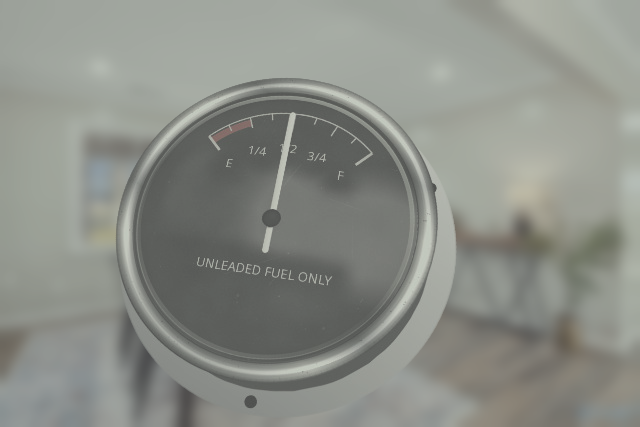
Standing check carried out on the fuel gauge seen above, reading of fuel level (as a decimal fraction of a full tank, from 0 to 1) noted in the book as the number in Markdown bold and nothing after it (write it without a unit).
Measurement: **0.5**
